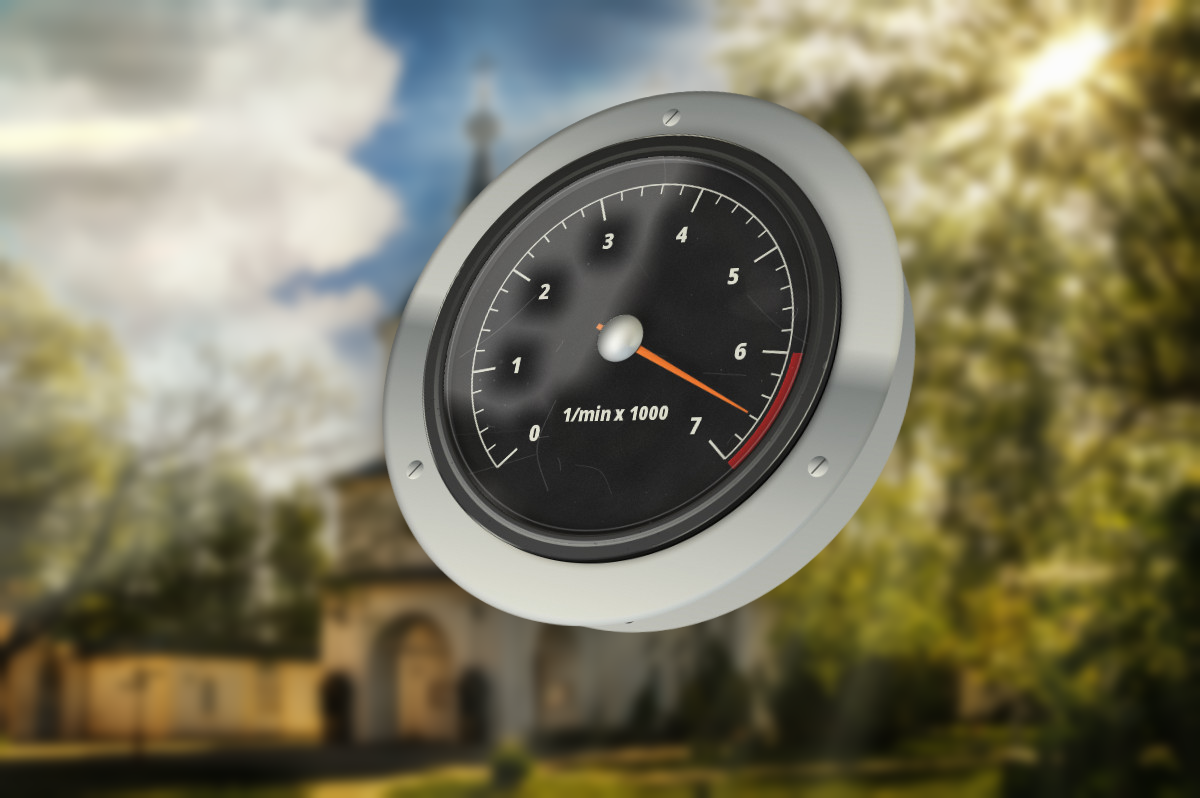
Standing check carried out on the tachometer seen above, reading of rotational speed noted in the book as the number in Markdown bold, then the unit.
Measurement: **6600** rpm
